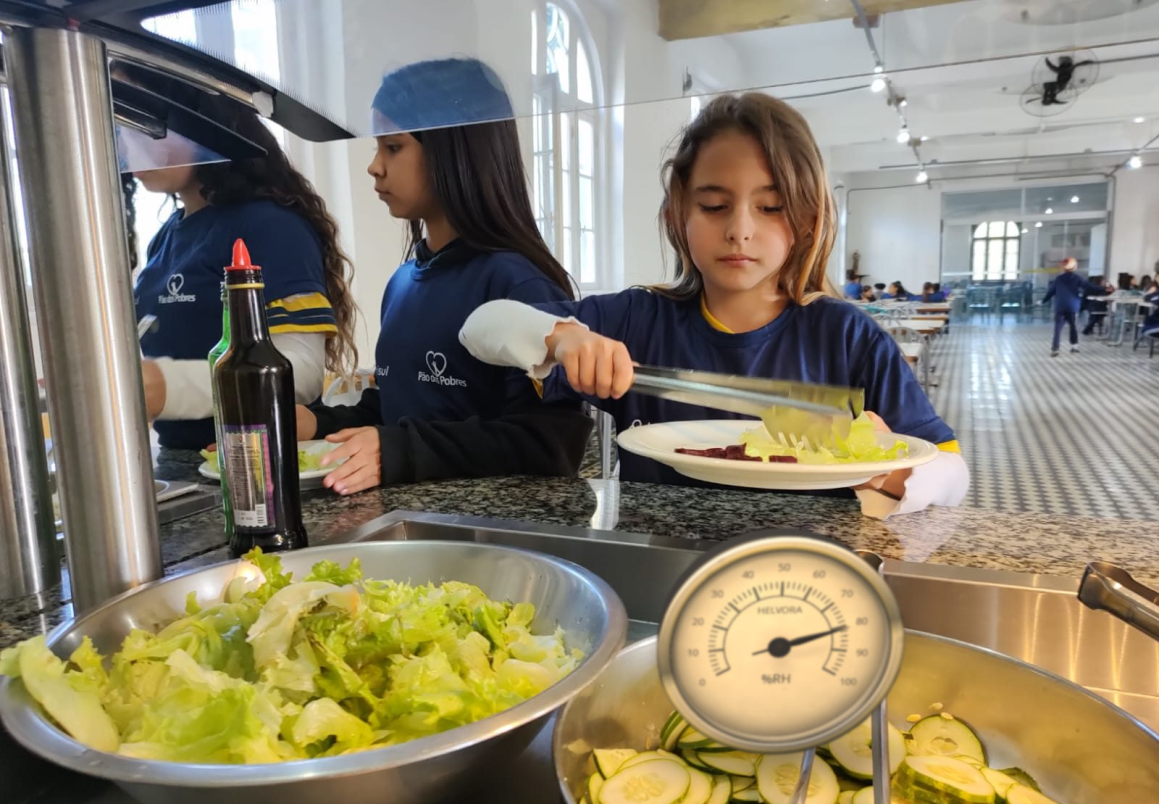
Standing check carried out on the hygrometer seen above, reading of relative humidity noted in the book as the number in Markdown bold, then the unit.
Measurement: **80** %
